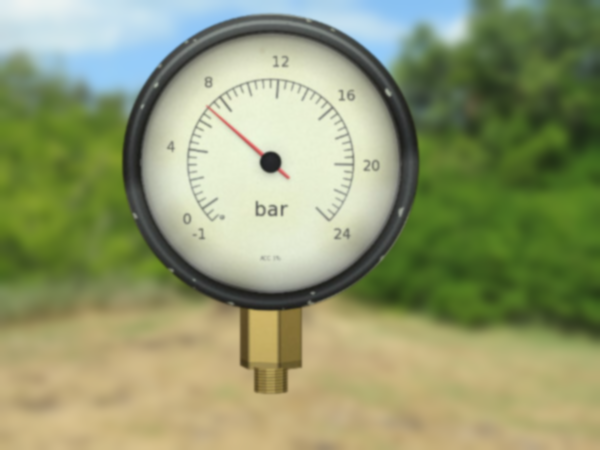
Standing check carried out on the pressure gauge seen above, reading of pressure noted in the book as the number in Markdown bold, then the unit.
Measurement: **7** bar
